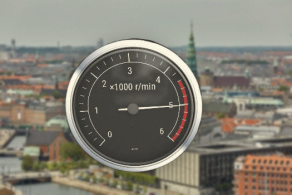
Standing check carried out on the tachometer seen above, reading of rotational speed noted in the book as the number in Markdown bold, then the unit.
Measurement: **5000** rpm
